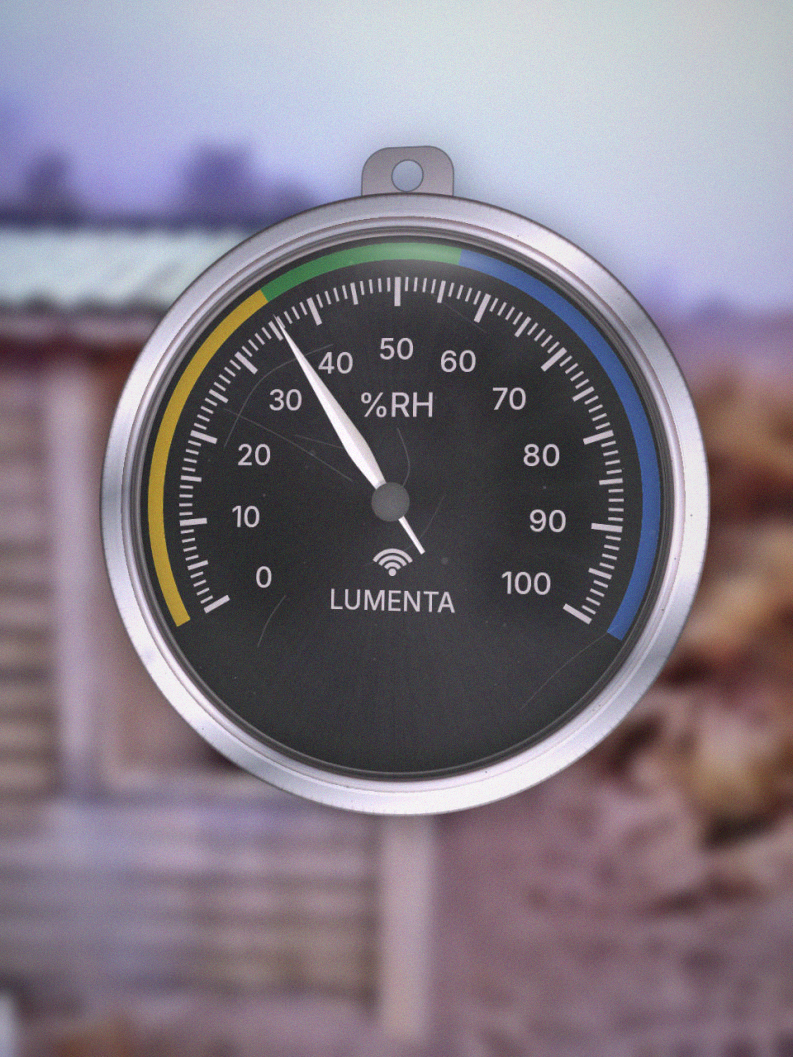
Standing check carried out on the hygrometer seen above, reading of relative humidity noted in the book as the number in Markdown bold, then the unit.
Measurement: **36** %
